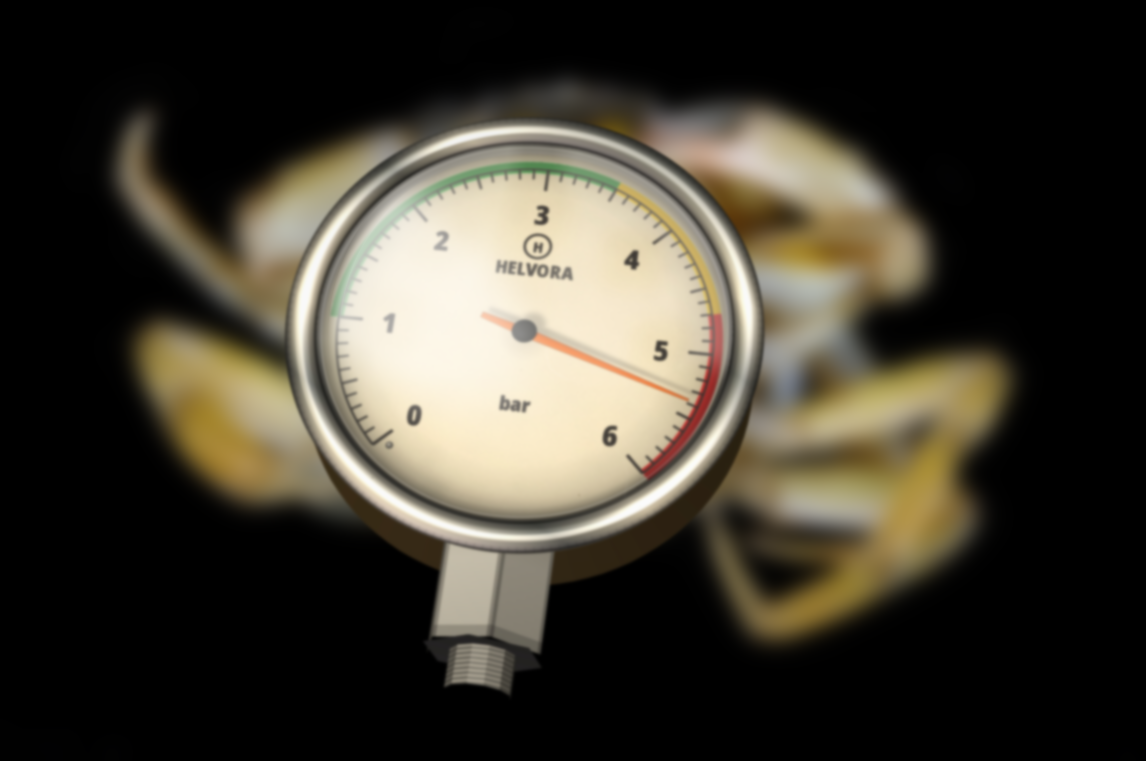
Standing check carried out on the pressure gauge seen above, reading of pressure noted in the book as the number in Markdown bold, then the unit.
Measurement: **5.4** bar
